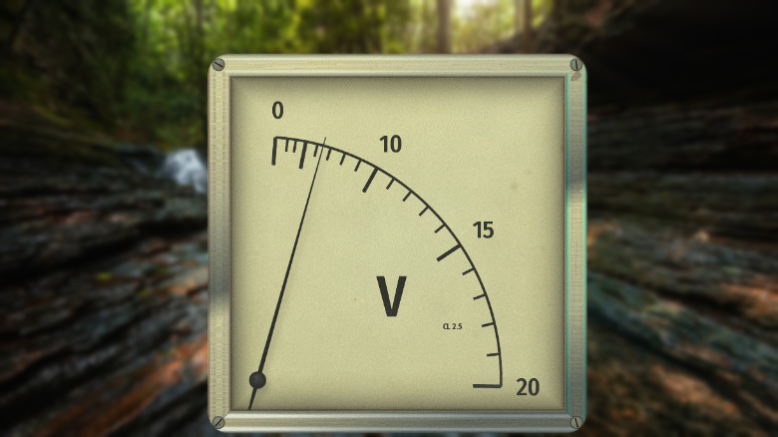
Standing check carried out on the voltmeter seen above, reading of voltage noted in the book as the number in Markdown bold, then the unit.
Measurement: **6.5** V
